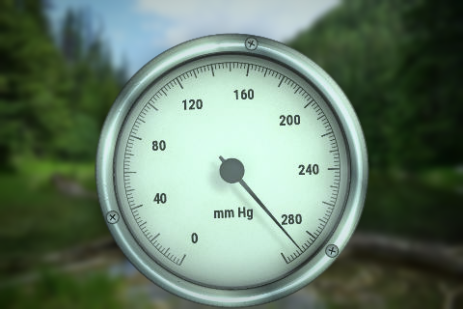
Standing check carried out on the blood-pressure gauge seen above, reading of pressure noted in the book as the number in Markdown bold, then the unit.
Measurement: **290** mmHg
